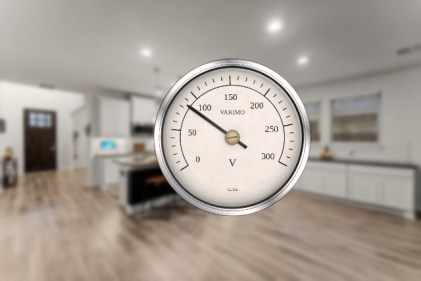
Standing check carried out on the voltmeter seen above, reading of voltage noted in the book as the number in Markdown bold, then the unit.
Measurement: **85** V
